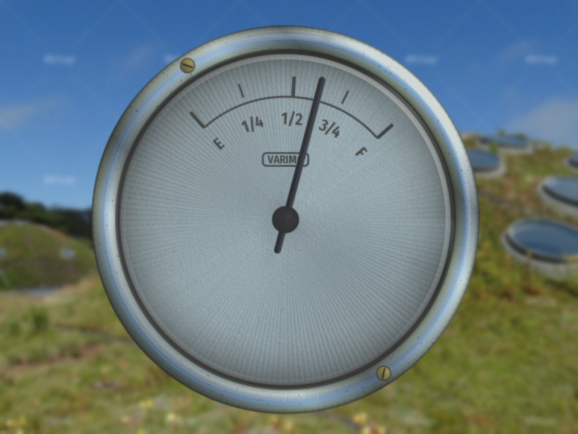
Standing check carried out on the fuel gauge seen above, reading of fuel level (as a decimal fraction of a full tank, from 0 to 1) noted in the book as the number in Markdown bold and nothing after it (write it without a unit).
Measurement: **0.625**
